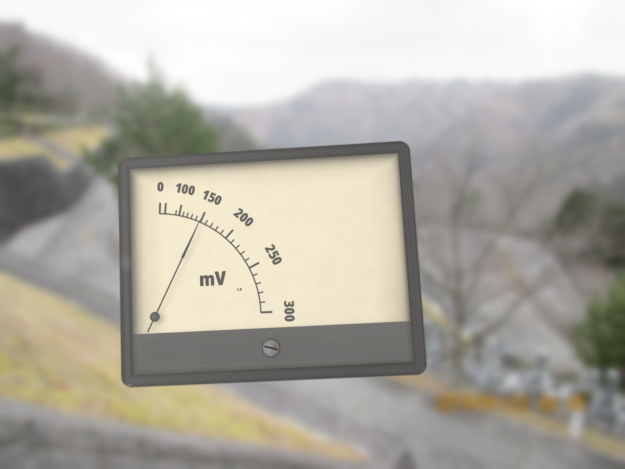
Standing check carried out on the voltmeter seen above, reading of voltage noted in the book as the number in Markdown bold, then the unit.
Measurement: **150** mV
